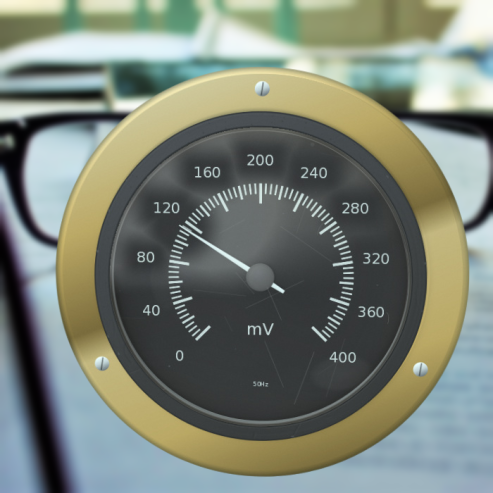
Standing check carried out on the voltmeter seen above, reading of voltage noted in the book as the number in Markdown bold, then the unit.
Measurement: **115** mV
